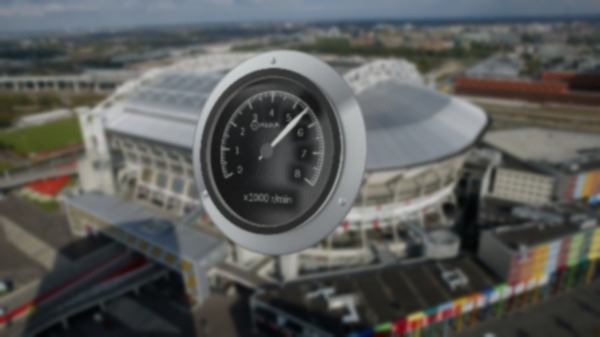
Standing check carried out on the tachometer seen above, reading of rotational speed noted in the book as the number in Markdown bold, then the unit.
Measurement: **5500** rpm
